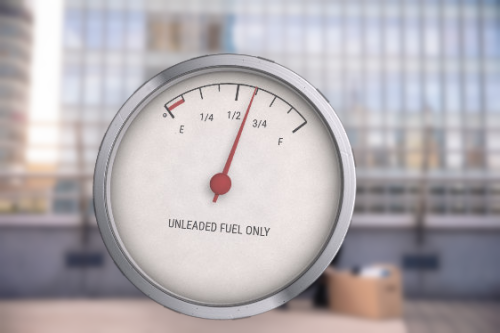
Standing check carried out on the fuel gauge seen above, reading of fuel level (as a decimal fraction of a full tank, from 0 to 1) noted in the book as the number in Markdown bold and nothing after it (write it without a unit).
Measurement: **0.625**
